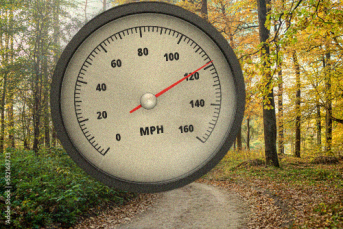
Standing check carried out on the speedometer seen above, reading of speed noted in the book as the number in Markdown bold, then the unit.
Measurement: **118** mph
